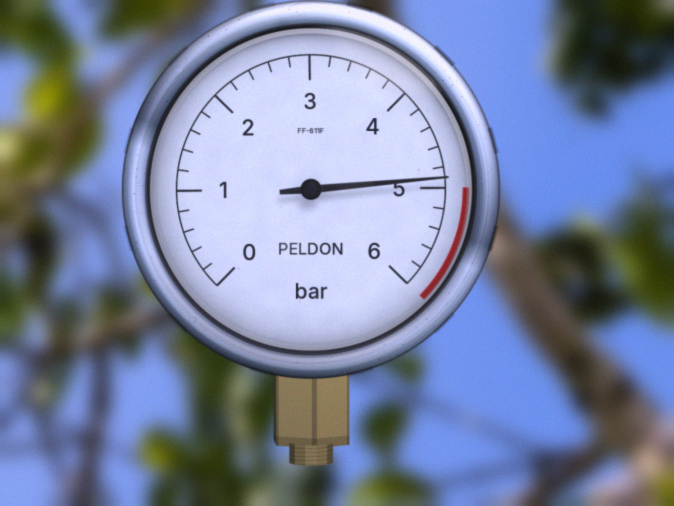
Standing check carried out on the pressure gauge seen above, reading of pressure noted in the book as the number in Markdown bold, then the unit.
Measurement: **4.9** bar
